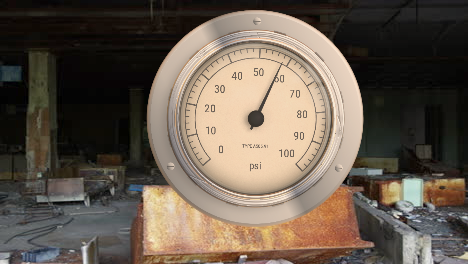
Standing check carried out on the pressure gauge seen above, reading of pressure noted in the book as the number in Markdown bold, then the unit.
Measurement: **58** psi
